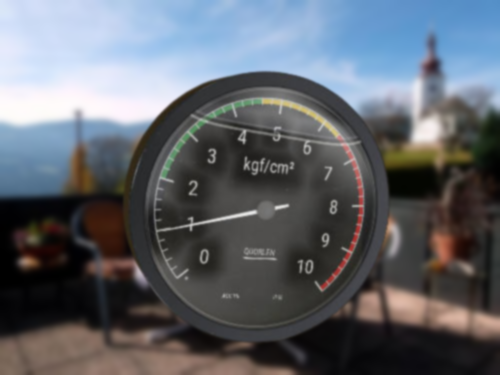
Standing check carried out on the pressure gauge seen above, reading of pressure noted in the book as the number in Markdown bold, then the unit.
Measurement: **1** kg/cm²
